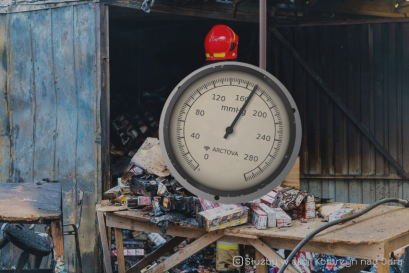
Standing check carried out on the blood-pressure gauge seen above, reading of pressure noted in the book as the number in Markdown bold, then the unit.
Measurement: **170** mmHg
